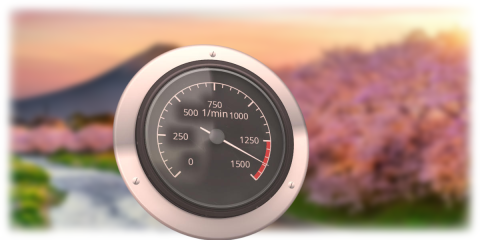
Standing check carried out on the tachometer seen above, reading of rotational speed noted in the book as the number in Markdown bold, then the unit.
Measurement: **1400** rpm
